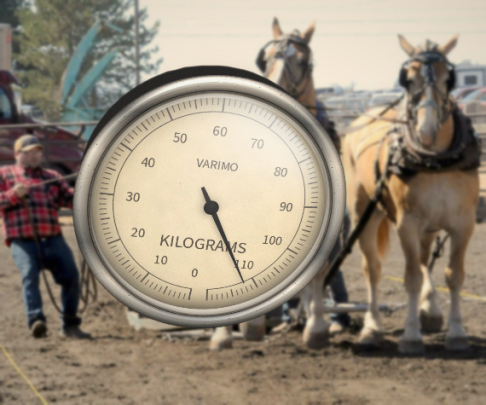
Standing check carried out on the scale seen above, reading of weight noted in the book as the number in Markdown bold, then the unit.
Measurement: **112** kg
